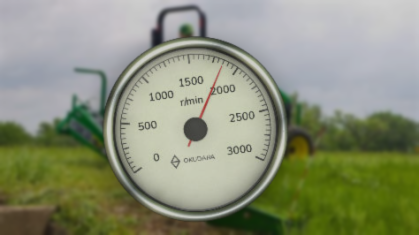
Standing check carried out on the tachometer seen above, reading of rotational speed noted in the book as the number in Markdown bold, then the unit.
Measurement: **1850** rpm
